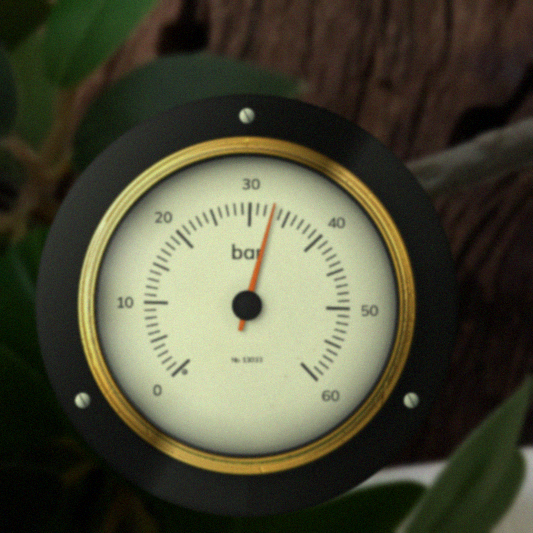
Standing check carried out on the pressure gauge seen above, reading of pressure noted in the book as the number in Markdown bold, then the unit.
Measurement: **33** bar
